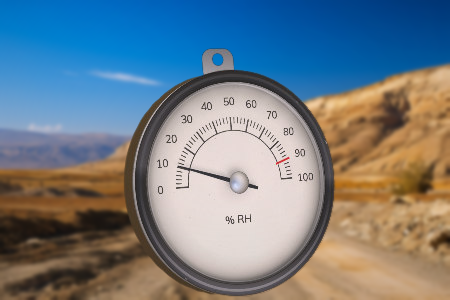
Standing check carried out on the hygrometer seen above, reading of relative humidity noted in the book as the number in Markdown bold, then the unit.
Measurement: **10** %
